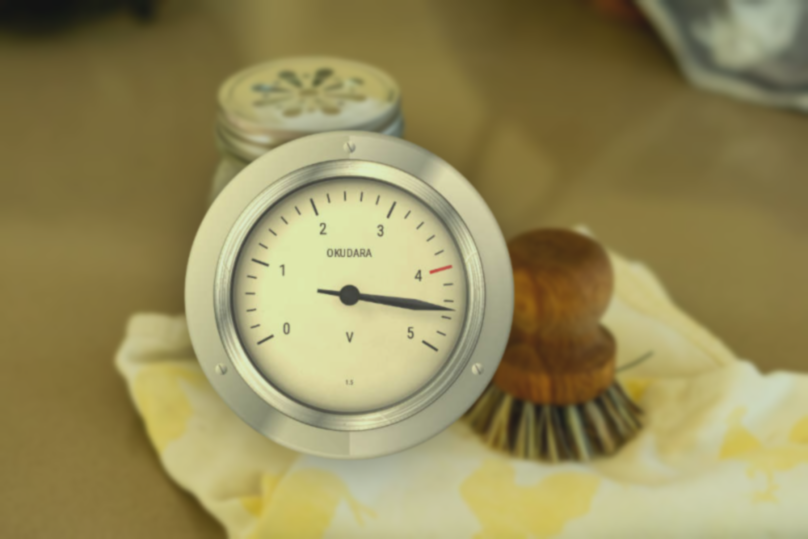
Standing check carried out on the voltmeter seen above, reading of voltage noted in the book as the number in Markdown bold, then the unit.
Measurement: **4.5** V
